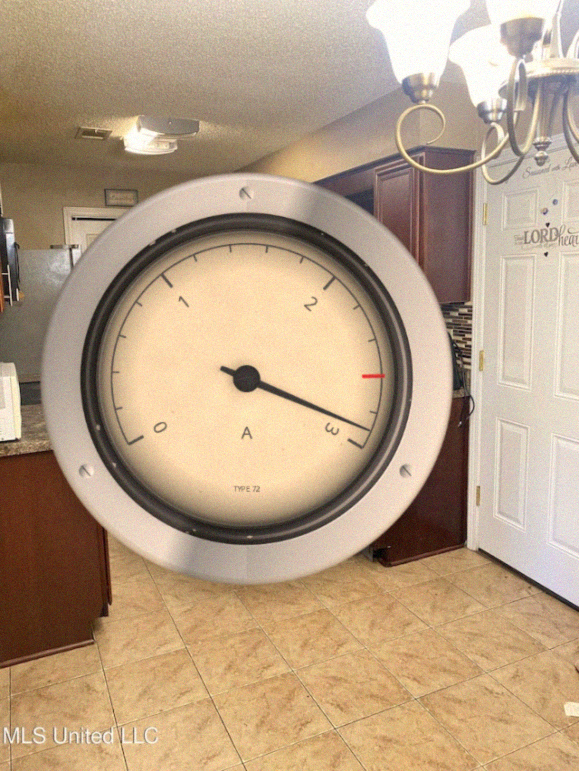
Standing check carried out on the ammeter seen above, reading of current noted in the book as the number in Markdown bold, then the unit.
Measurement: **2.9** A
